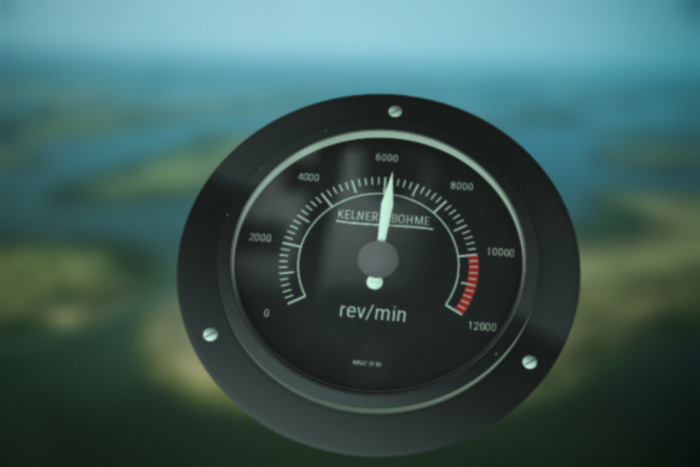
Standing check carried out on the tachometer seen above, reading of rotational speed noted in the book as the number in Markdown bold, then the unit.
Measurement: **6200** rpm
